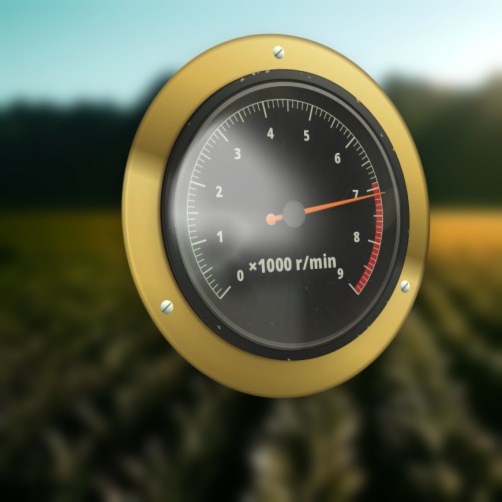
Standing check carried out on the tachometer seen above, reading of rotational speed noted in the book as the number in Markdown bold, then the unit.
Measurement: **7100** rpm
